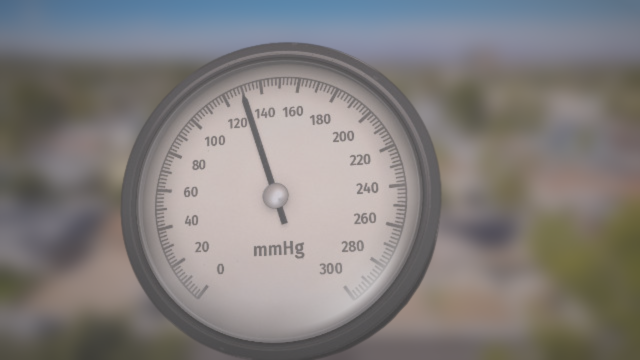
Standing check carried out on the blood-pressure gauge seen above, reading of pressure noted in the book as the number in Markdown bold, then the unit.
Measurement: **130** mmHg
